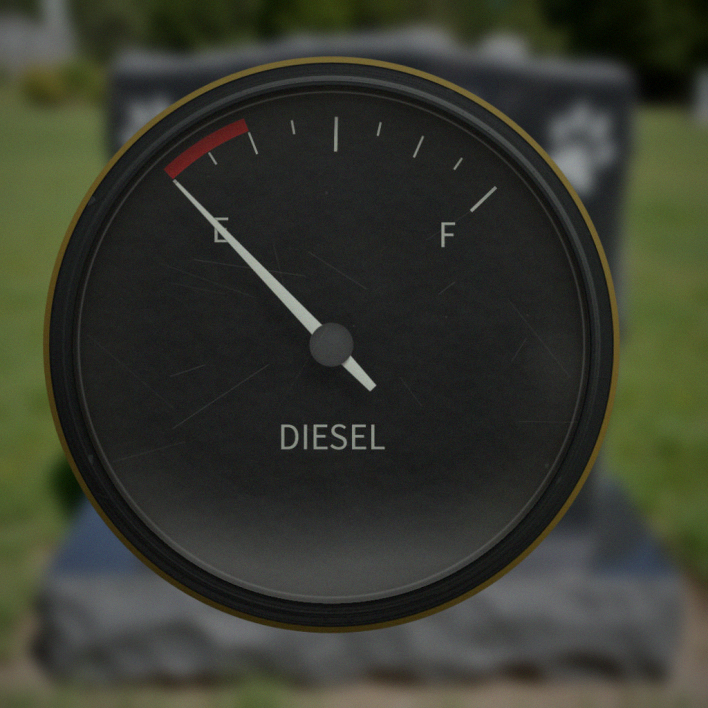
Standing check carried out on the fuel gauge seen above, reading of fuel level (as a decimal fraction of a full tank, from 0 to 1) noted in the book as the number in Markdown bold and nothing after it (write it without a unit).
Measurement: **0**
